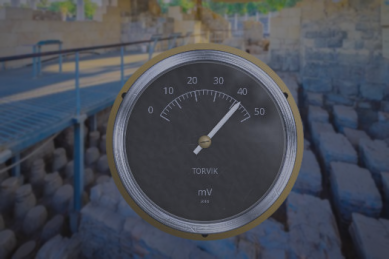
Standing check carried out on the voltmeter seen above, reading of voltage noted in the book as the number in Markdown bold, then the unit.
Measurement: **42** mV
